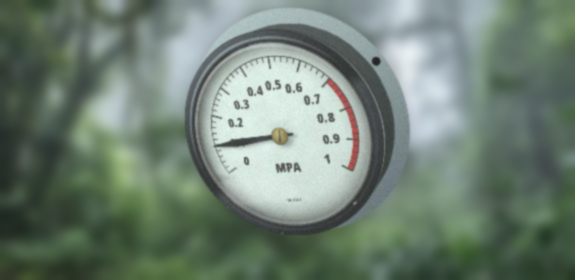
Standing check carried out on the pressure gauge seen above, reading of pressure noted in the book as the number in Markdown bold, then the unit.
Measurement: **0.1** MPa
